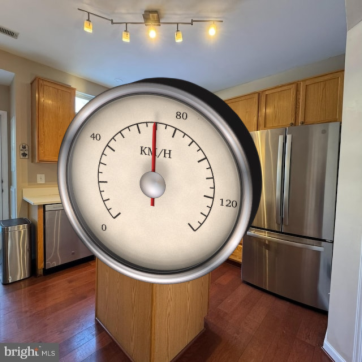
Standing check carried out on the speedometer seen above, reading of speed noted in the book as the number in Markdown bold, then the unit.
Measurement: **70** km/h
